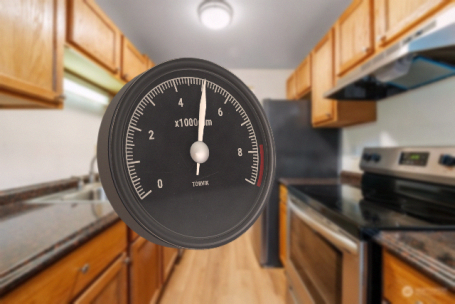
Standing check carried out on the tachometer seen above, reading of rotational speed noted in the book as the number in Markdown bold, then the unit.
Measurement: **5000** rpm
